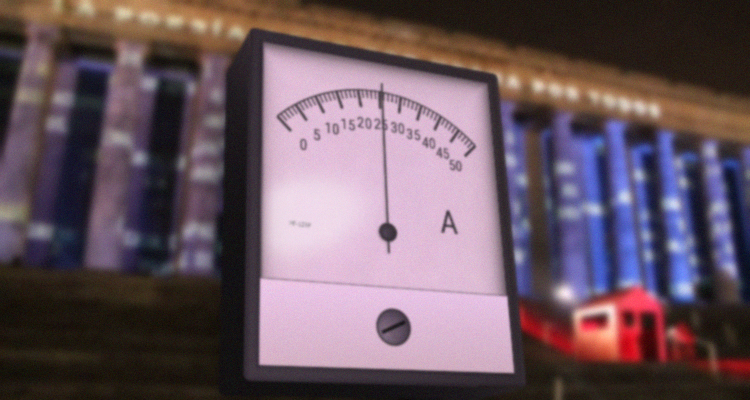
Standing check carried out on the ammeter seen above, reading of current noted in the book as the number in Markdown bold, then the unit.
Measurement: **25** A
